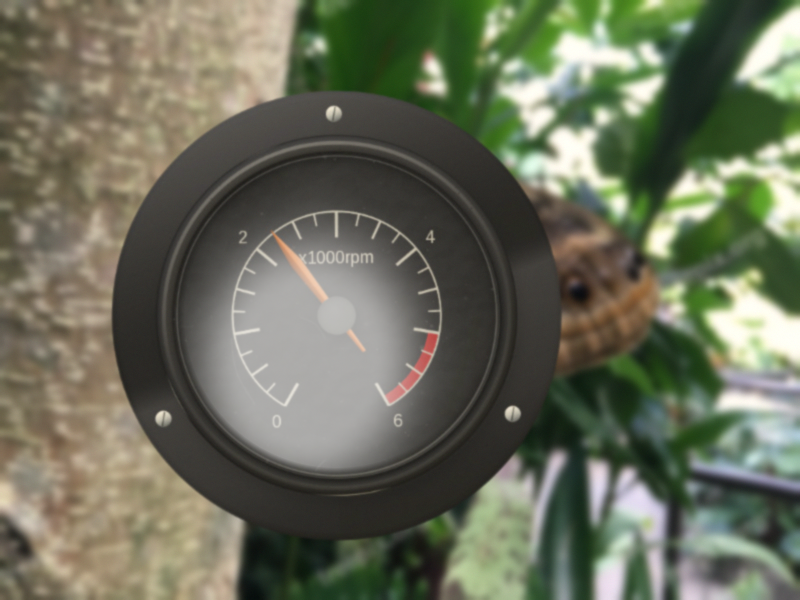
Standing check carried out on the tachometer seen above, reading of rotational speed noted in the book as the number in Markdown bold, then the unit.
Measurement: **2250** rpm
